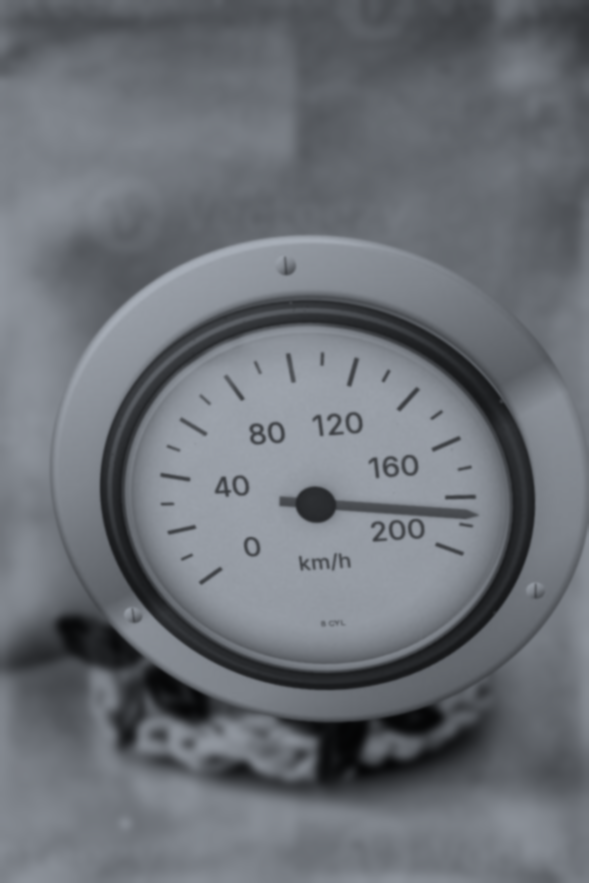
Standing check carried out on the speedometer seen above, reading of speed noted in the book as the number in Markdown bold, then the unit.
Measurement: **185** km/h
